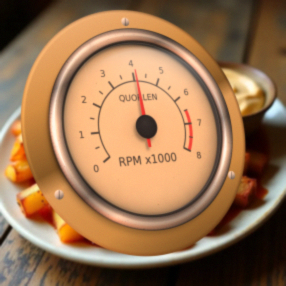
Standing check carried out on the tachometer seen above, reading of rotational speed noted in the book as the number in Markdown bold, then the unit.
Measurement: **4000** rpm
